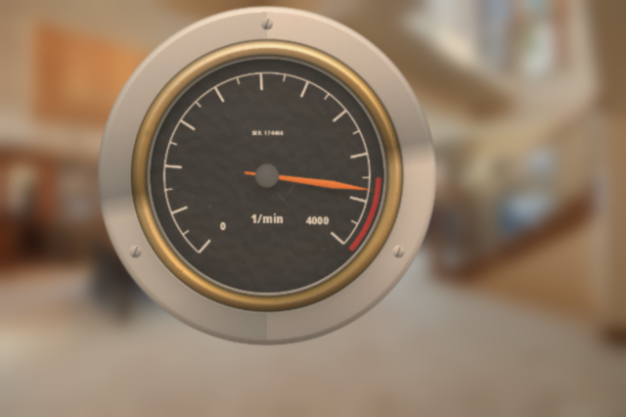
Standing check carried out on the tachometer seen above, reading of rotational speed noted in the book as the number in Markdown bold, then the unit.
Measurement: **3500** rpm
